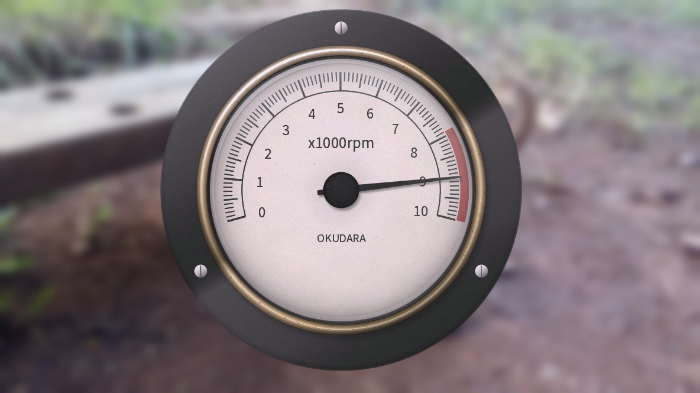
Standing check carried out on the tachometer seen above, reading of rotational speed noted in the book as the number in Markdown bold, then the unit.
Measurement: **9000** rpm
